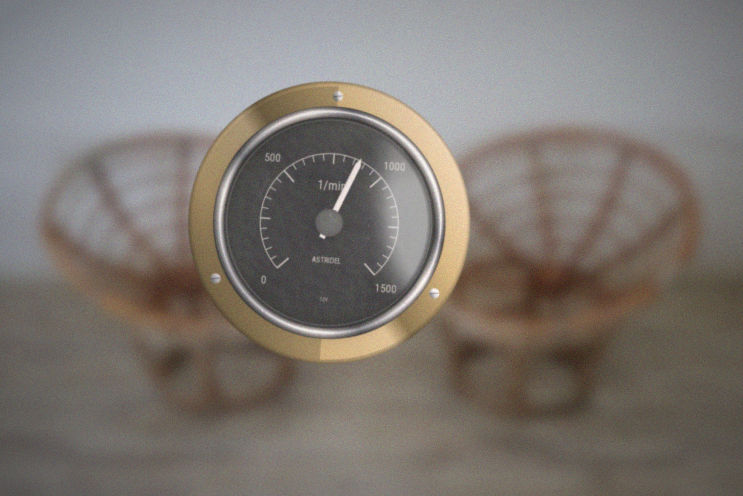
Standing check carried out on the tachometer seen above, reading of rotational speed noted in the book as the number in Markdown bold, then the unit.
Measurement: **875** rpm
